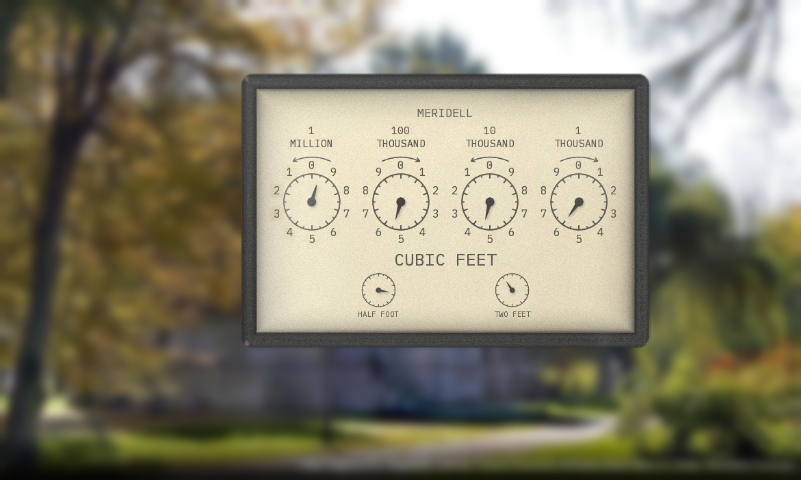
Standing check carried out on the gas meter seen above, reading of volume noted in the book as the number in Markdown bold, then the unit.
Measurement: **954600** ft³
